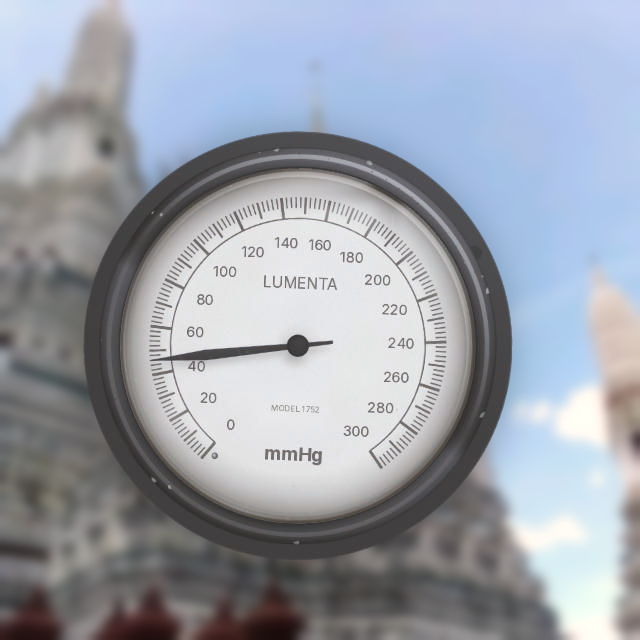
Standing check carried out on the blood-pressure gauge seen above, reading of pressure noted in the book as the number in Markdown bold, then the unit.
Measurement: **46** mmHg
